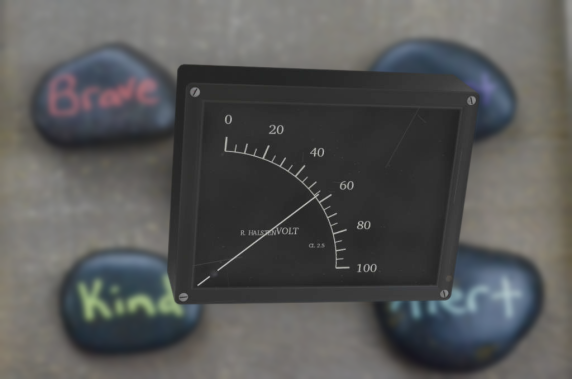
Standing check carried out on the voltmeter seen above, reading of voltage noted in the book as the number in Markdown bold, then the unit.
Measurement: **55** V
